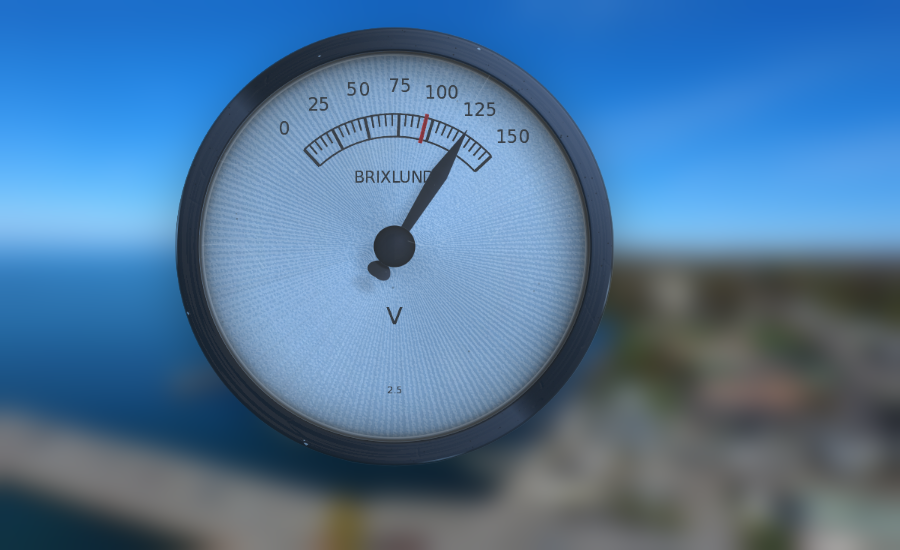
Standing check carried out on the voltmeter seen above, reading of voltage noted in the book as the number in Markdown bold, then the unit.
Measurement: **125** V
